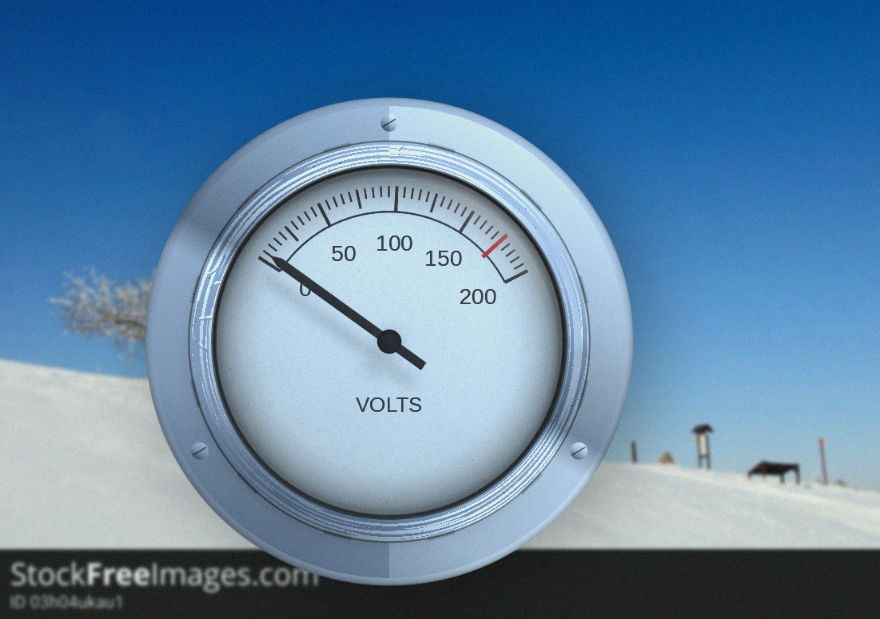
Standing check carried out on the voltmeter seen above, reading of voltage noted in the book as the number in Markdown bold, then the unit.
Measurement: **5** V
